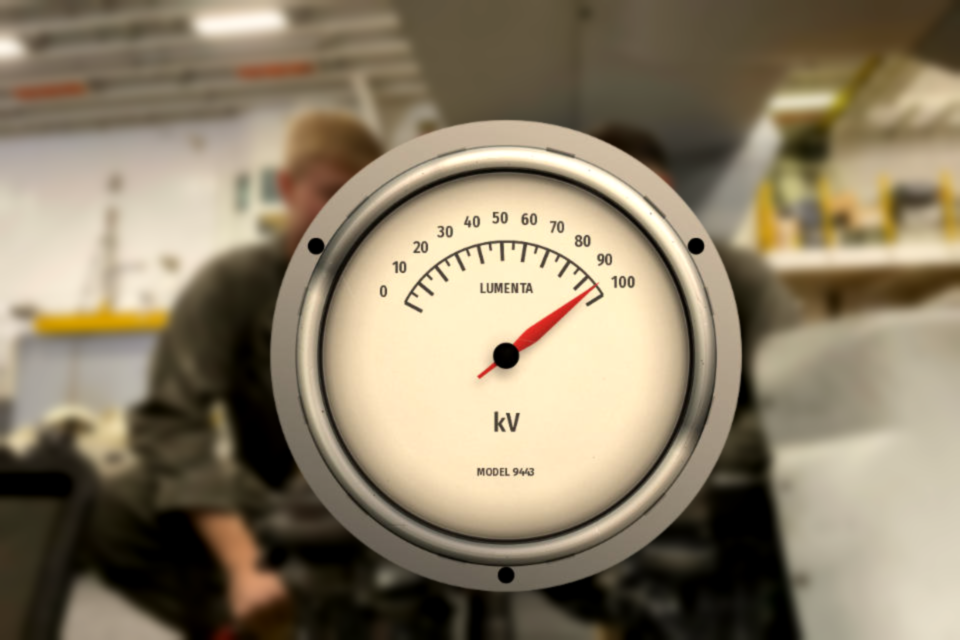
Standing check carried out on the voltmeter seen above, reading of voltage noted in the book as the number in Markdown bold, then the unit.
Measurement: **95** kV
